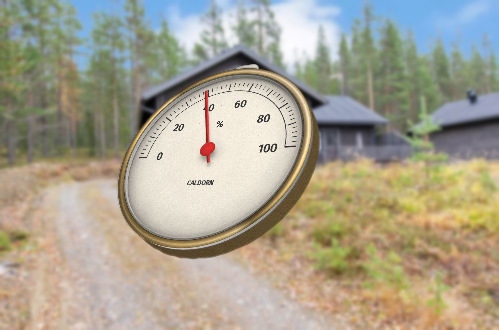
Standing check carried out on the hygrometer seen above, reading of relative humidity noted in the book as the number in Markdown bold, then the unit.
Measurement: **40** %
